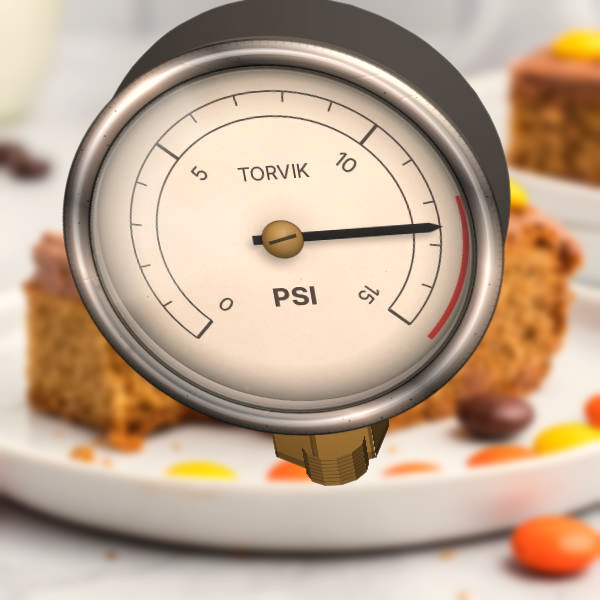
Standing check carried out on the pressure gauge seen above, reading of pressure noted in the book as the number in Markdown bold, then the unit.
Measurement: **12.5** psi
